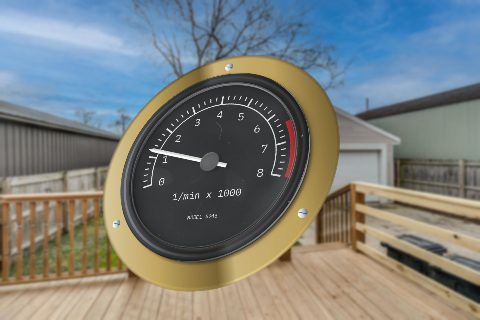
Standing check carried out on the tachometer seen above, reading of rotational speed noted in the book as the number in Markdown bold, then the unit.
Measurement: **1200** rpm
